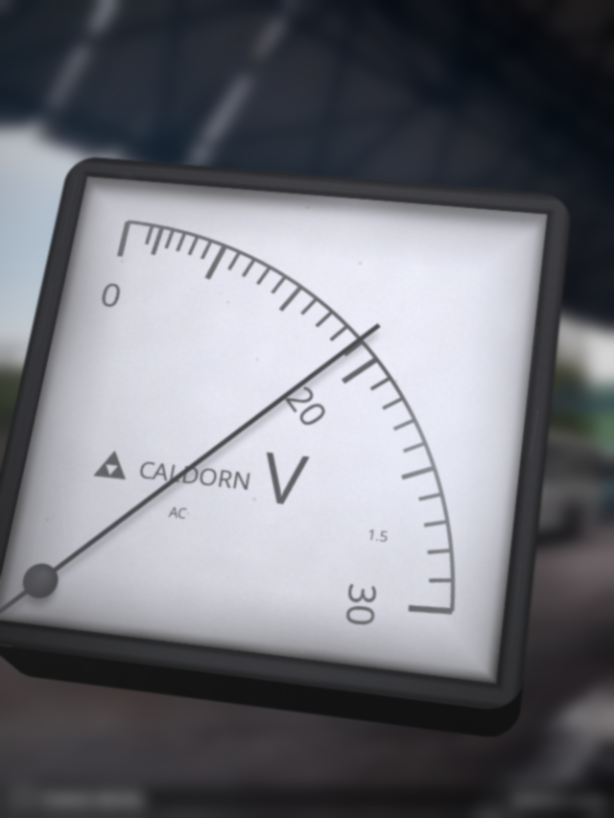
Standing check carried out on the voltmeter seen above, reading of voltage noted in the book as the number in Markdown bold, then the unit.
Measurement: **19** V
